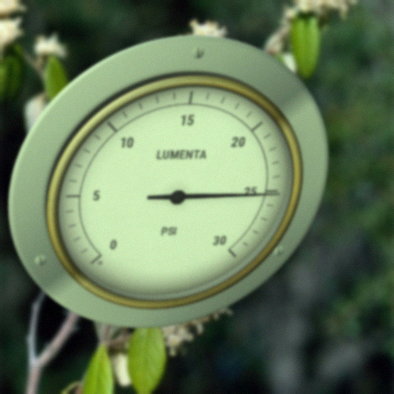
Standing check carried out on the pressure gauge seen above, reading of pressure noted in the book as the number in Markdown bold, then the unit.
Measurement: **25** psi
